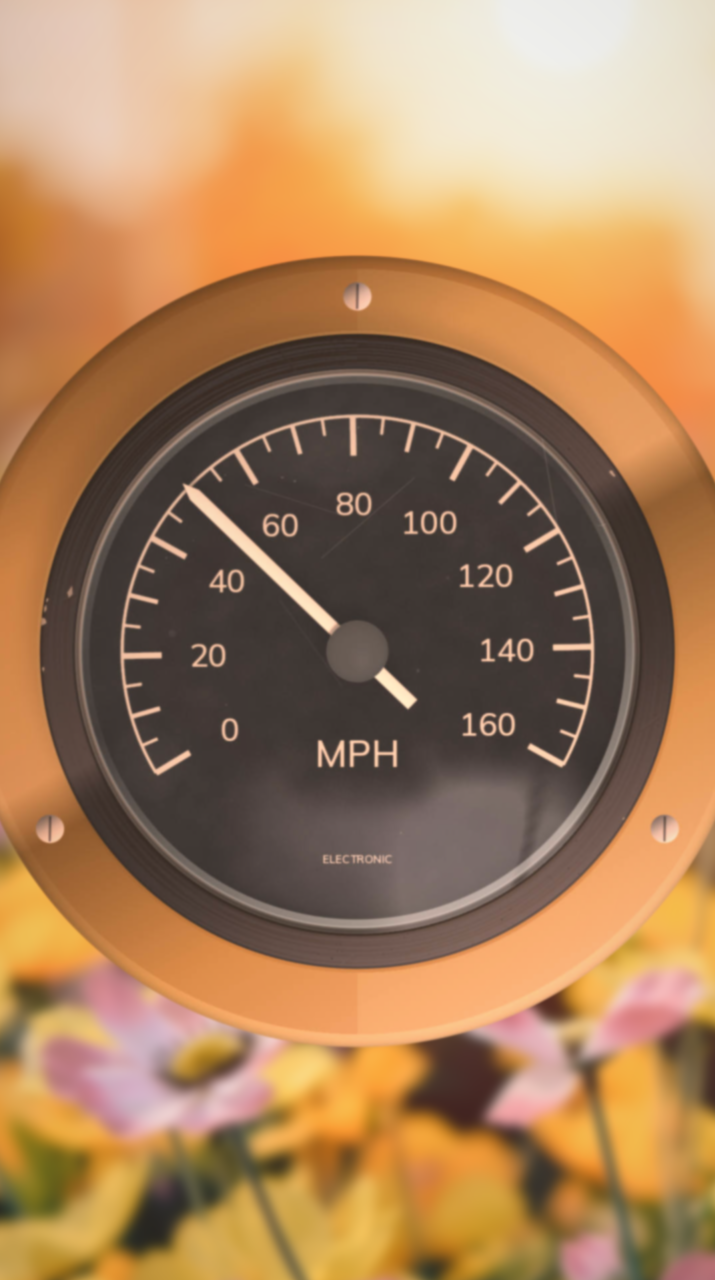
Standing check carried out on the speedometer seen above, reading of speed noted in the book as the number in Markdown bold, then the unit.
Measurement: **50** mph
